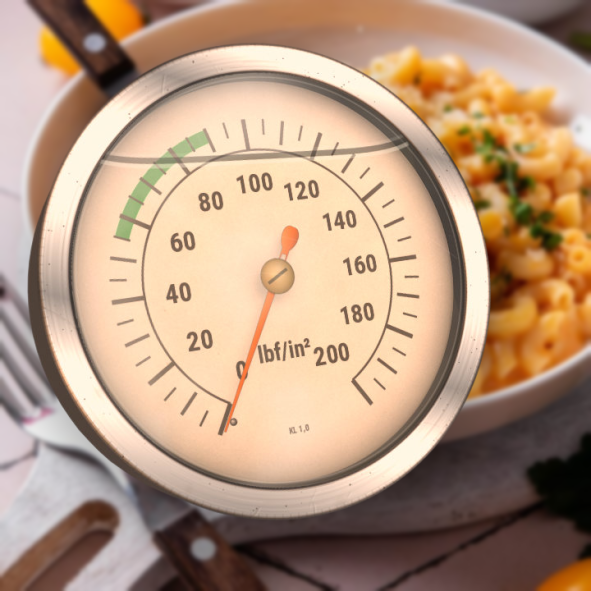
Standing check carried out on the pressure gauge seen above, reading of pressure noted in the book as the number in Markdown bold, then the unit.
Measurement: **0** psi
